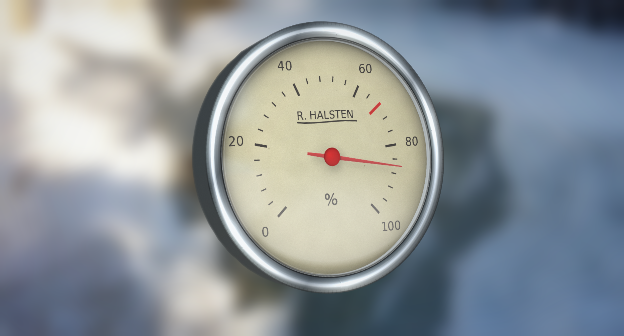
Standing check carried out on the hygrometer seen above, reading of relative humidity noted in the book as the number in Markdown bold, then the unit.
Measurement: **86** %
